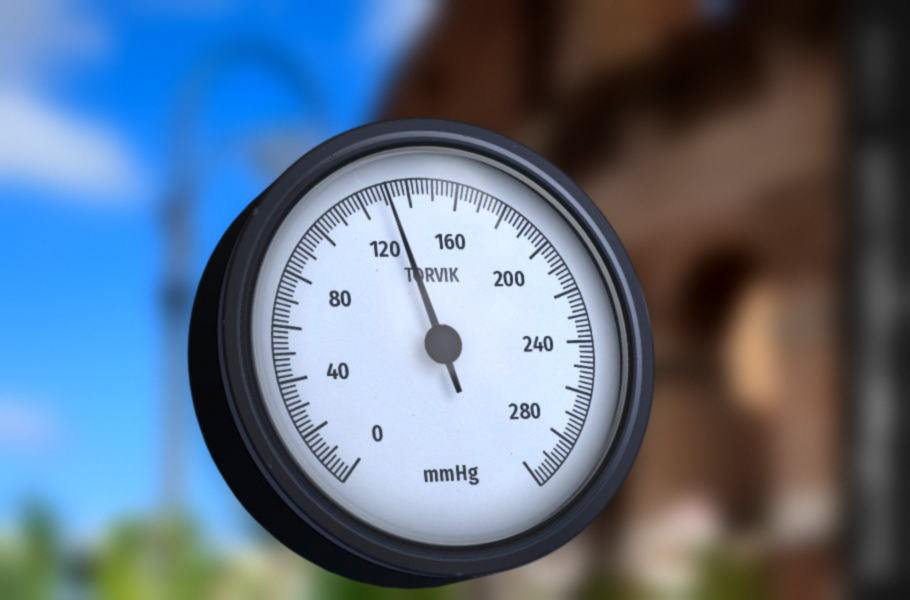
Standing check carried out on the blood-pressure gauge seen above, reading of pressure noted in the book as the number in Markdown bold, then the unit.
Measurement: **130** mmHg
